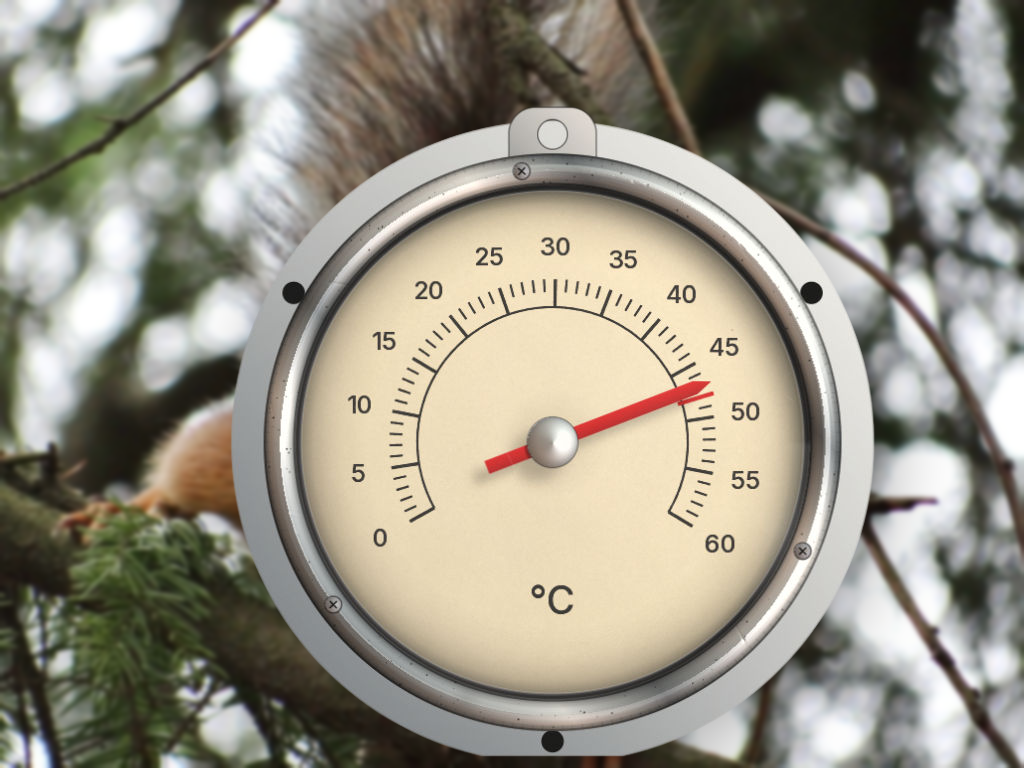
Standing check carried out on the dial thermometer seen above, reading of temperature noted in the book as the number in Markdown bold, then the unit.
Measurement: **47** °C
